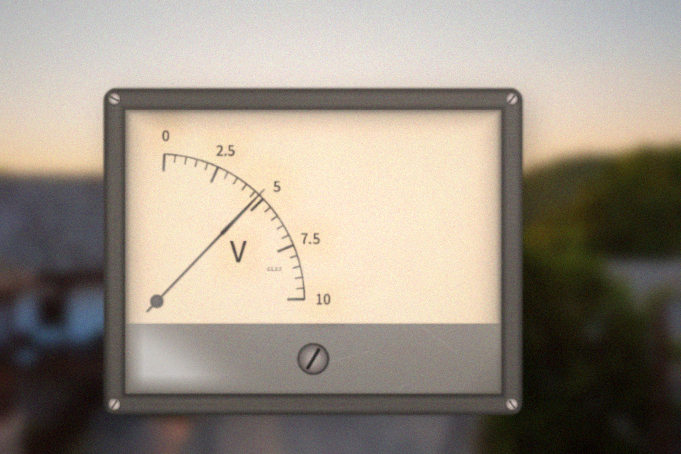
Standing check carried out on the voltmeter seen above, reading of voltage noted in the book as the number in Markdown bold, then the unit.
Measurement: **4.75** V
